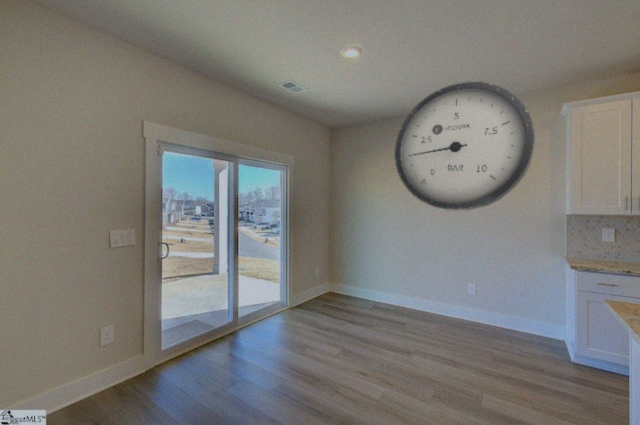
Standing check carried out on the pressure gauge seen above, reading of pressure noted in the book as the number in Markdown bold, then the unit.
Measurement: **1.5** bar
